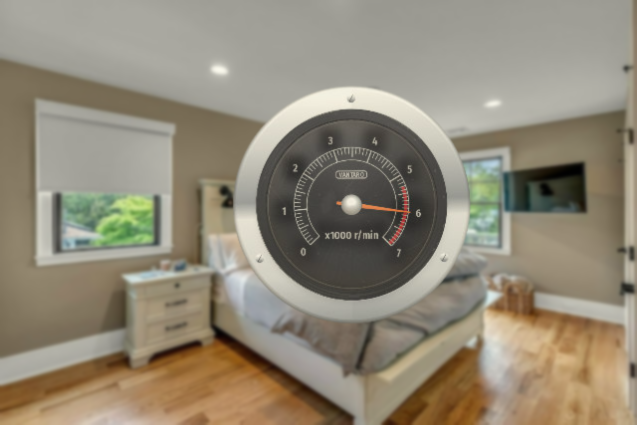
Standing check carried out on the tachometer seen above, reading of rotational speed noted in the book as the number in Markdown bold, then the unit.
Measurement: **6000** rpm
